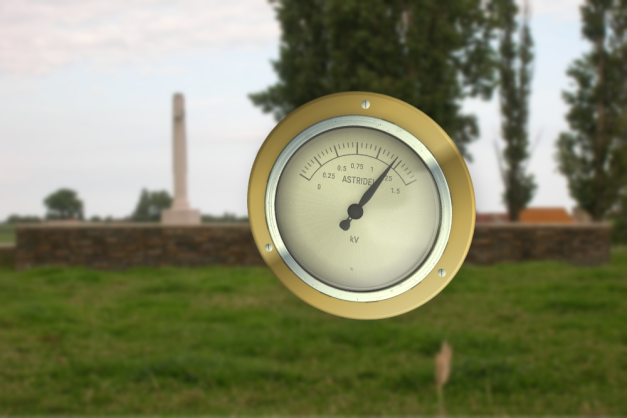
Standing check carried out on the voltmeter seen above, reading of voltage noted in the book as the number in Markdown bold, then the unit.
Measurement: **1.2** kV
